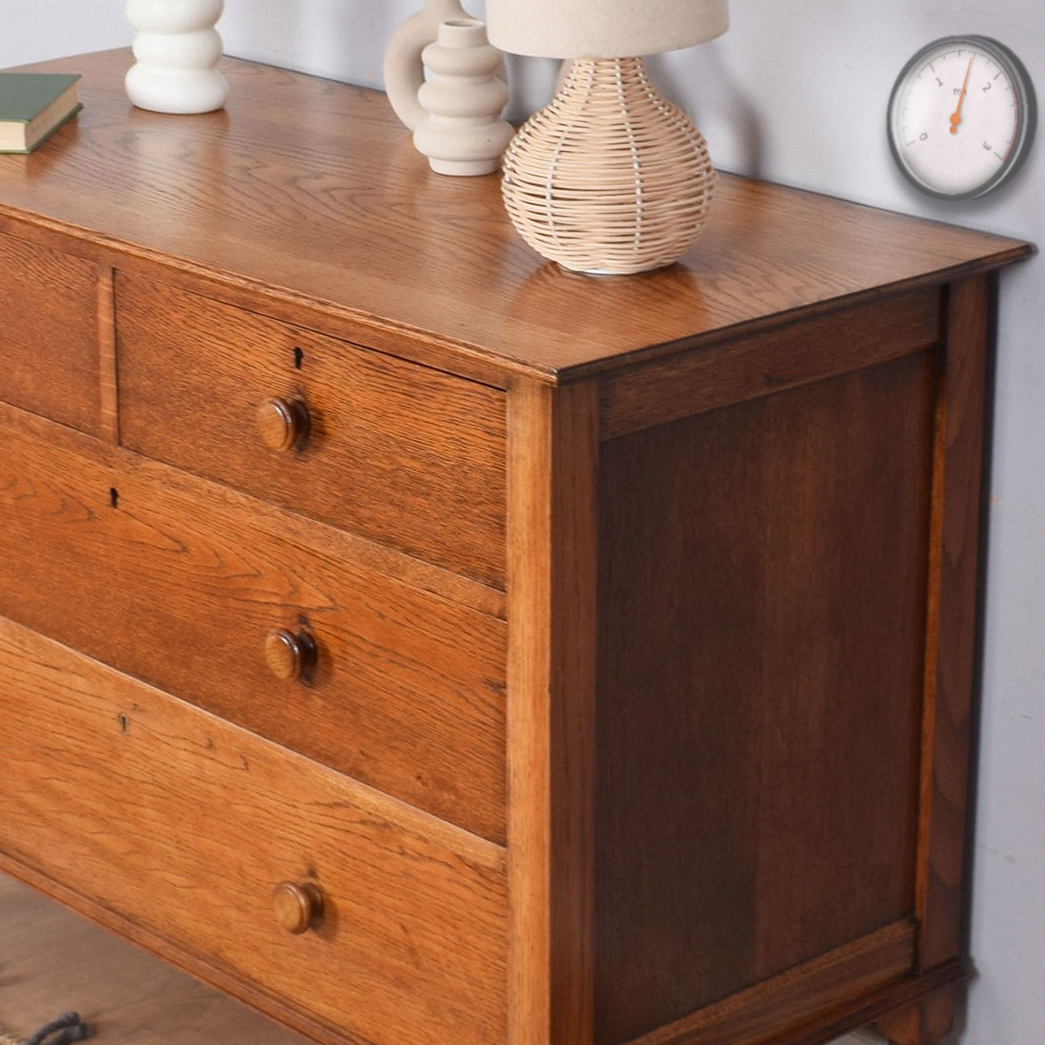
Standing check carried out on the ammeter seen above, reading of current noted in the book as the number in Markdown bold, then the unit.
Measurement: **1.6** mA
